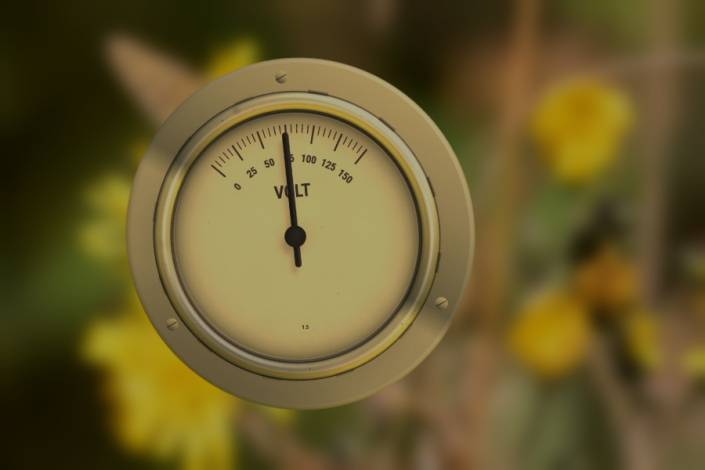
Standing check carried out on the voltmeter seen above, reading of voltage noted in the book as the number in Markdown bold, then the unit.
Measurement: **75** V
